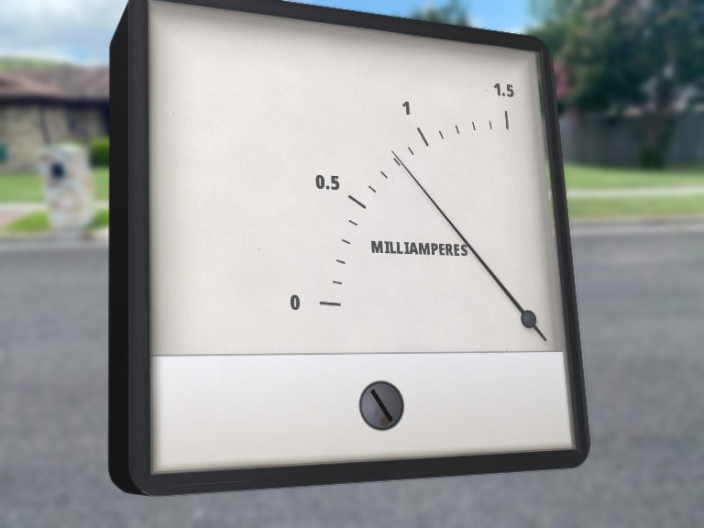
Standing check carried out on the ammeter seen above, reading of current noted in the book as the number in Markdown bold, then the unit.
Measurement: **0.8** mA
